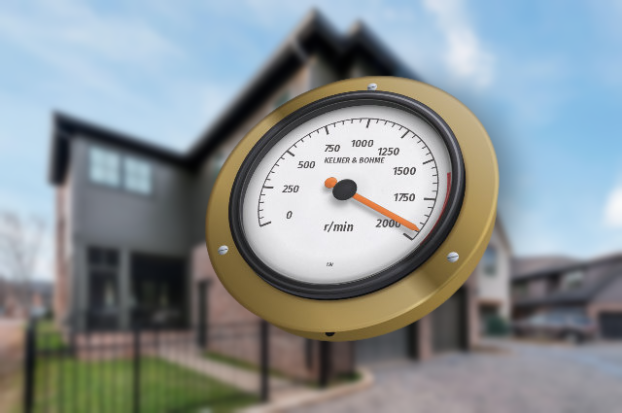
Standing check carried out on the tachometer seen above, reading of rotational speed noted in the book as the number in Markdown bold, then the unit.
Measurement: **1950** rpm
